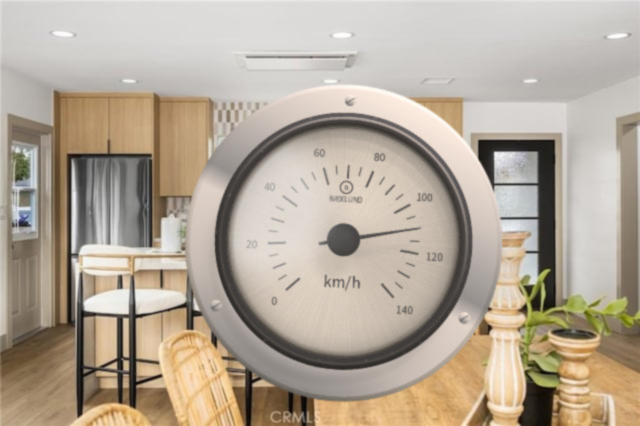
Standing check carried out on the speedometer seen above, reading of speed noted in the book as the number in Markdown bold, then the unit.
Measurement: **110** km/h
